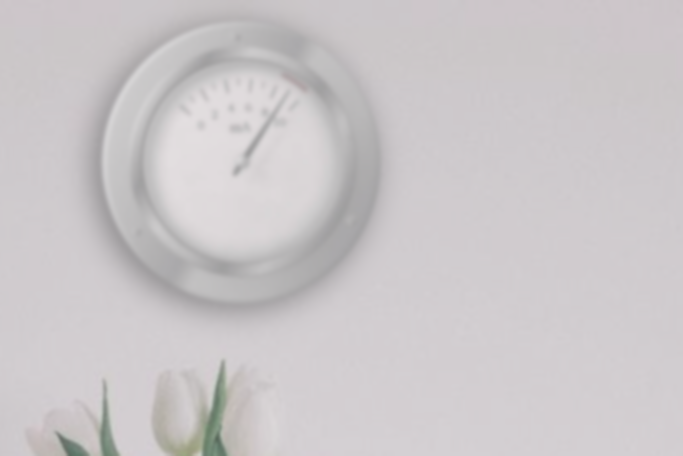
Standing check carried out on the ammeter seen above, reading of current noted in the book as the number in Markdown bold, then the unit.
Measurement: **9** mA
